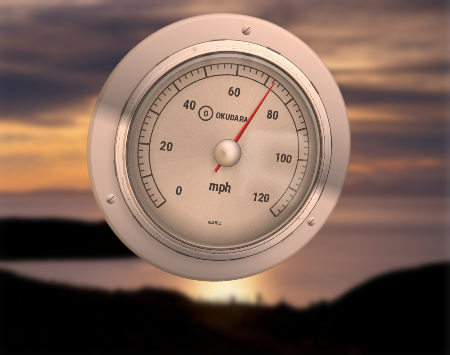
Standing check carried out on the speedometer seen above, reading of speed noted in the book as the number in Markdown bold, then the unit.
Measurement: **72** mph
